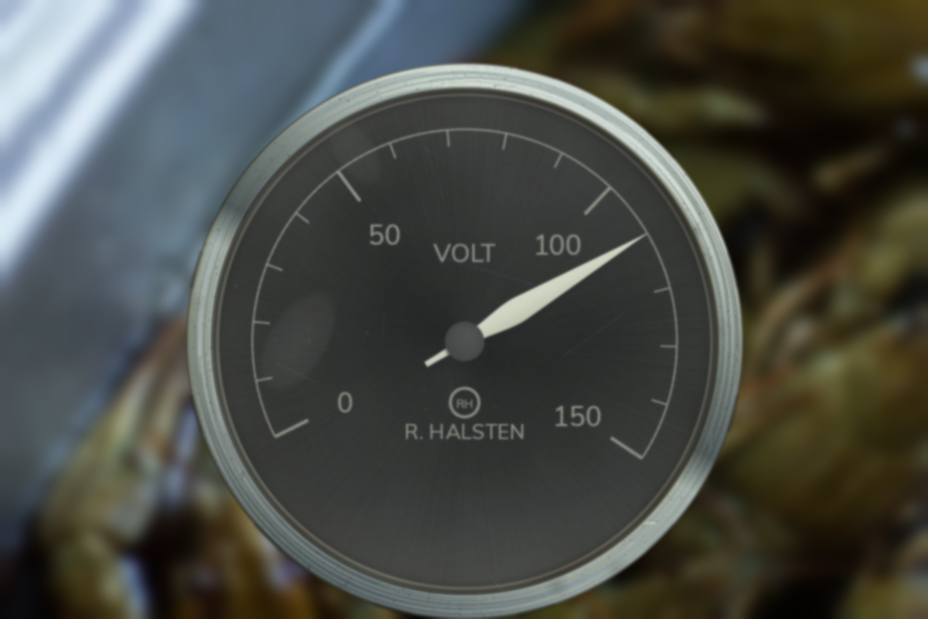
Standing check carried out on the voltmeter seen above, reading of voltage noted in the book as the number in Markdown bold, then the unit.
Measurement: **110** V
